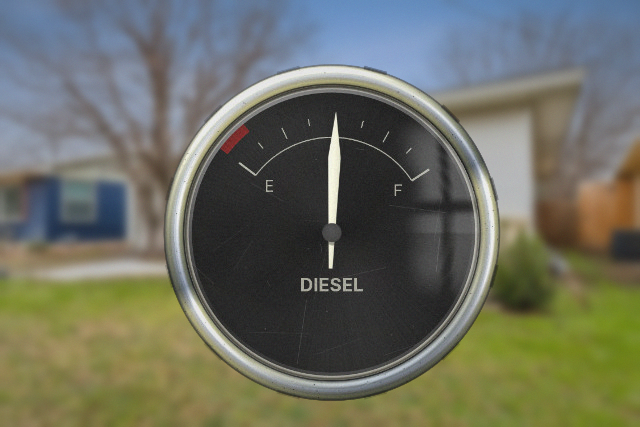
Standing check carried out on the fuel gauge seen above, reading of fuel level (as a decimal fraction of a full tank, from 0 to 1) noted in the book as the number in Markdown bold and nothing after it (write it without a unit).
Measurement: **0.5**
